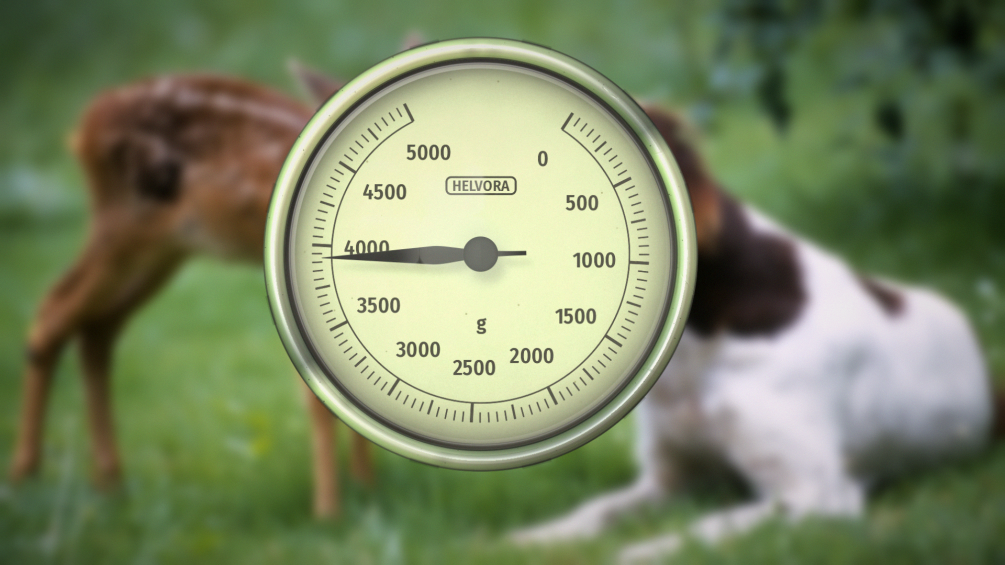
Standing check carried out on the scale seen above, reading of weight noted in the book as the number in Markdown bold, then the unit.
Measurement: **3925** g
